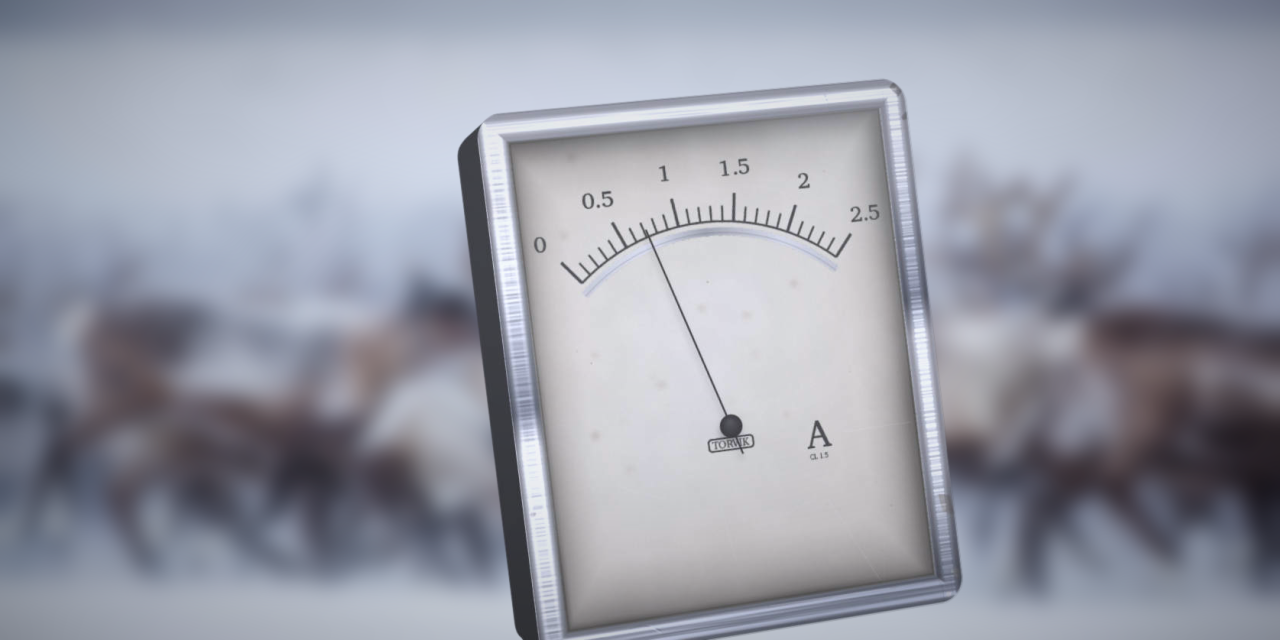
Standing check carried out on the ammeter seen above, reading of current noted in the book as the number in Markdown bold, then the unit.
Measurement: **0.7** A
